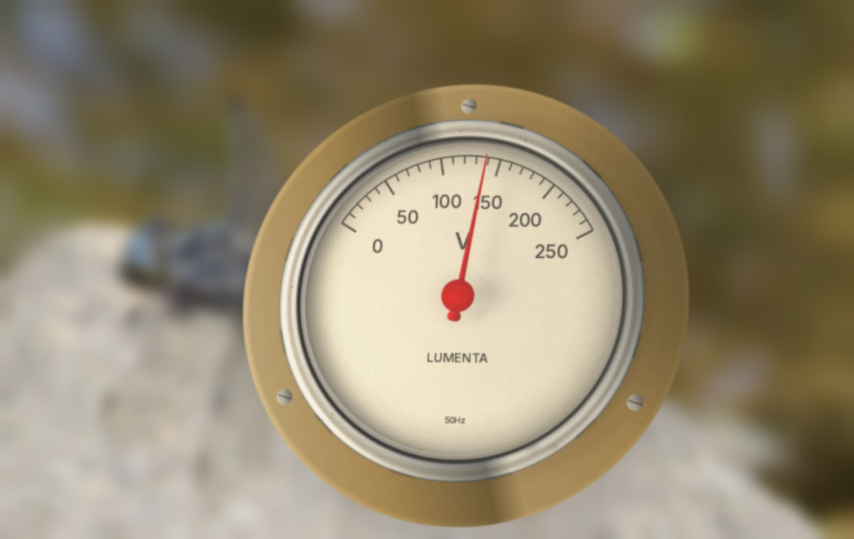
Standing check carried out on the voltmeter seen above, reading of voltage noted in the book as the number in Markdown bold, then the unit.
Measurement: **140** V
